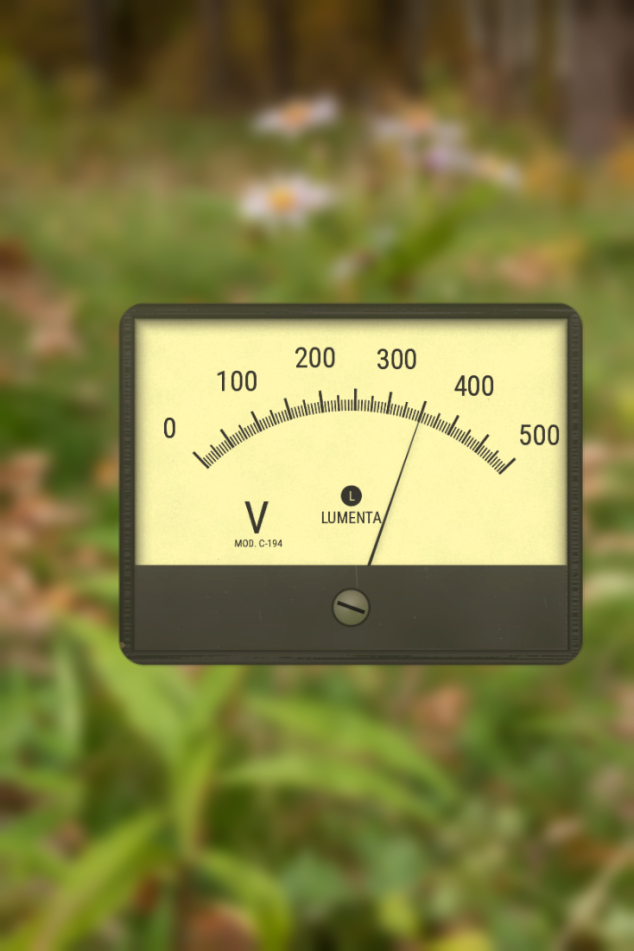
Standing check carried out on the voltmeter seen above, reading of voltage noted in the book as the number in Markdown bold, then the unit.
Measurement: **350** V
